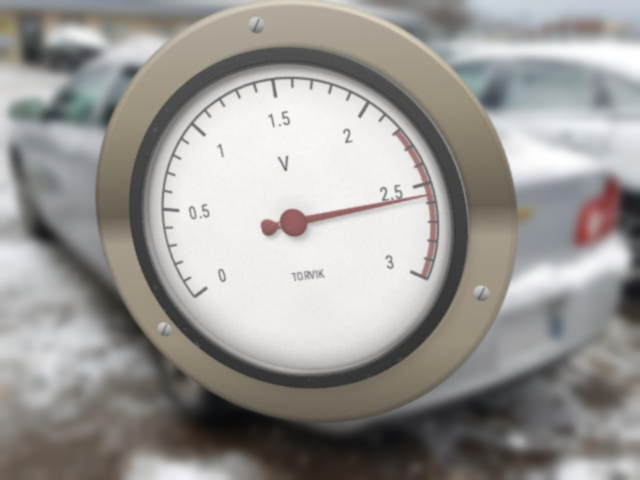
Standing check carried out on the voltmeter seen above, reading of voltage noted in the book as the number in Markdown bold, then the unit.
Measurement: **2.55** V
